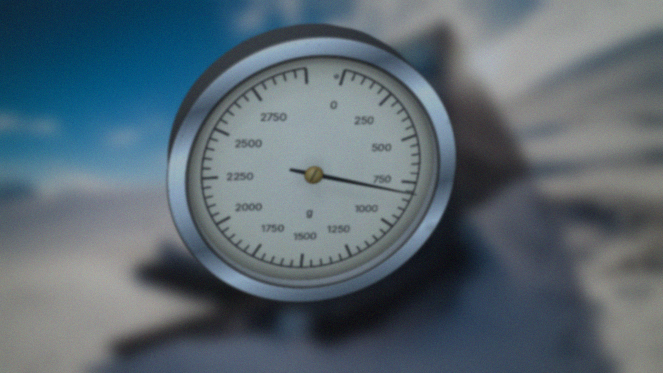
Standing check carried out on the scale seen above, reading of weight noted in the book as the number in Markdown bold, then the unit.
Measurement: **800** g
